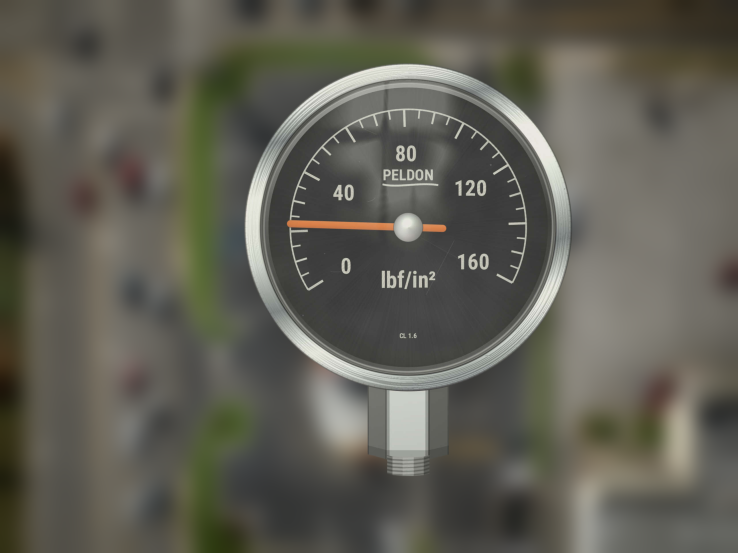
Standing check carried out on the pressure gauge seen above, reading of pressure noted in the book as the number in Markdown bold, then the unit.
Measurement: **22.5** psi
